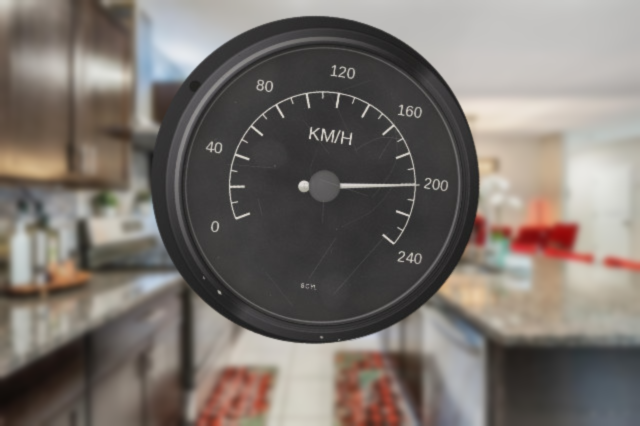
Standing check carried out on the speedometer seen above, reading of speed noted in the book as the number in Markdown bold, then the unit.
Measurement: **200** km/h
